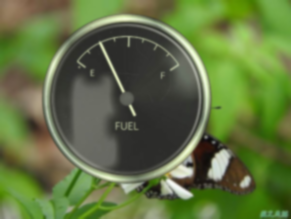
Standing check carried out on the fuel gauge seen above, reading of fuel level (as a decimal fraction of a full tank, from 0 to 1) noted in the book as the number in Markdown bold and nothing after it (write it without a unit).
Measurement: **0.25**
